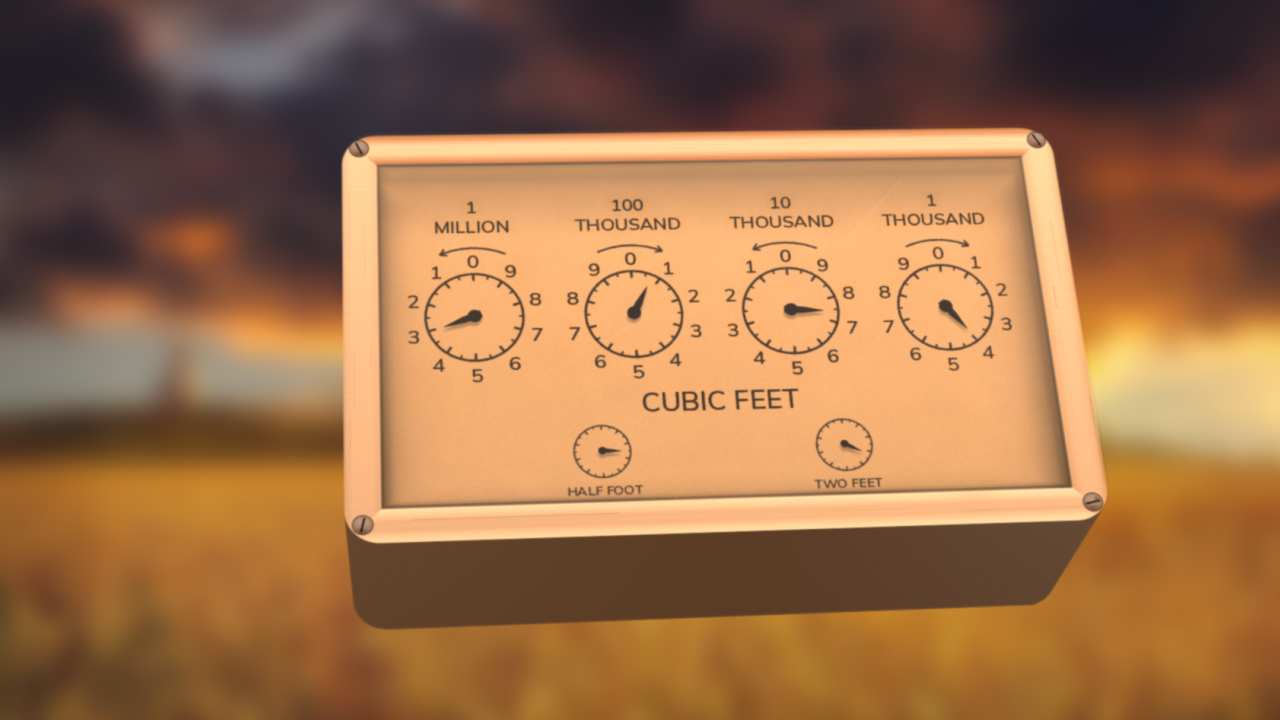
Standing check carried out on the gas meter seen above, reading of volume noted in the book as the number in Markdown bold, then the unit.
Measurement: **307400** ft³
